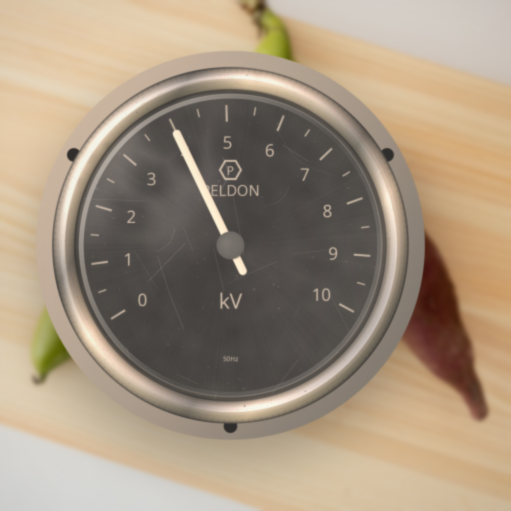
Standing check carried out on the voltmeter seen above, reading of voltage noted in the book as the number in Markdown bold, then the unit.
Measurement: **4** kV
